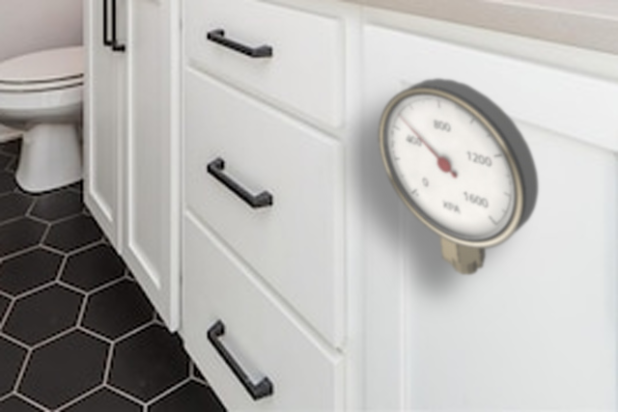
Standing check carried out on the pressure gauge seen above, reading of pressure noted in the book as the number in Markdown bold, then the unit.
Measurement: **500** kPa
